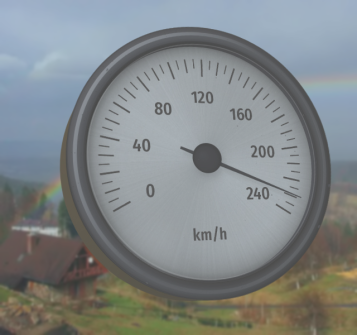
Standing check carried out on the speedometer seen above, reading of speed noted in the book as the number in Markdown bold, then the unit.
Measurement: **230** km/h
